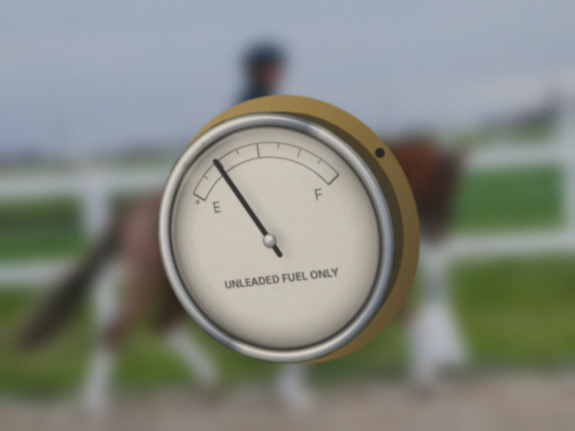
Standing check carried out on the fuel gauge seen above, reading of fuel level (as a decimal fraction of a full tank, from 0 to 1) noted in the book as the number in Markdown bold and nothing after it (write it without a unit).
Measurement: **0.25**
